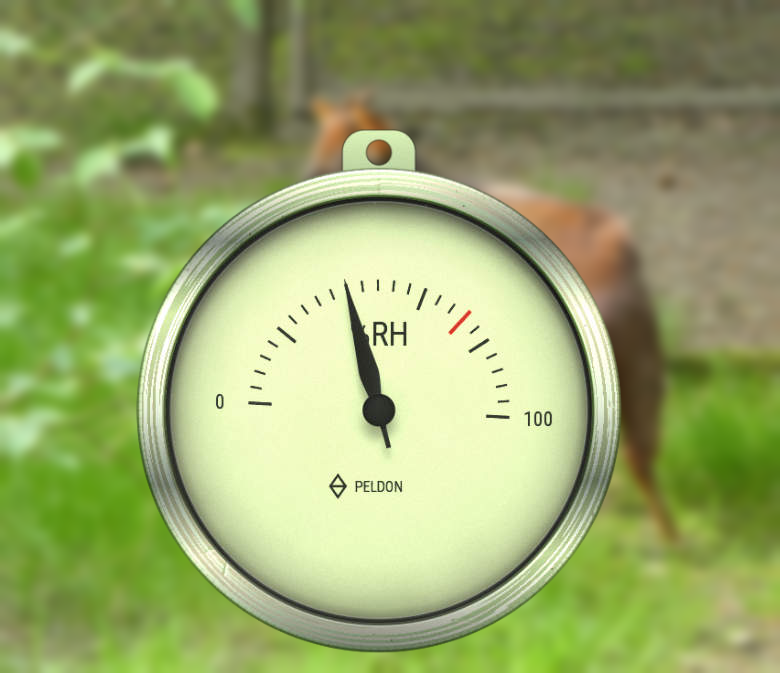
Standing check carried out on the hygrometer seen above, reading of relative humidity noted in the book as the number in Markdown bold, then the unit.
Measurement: **40** %
